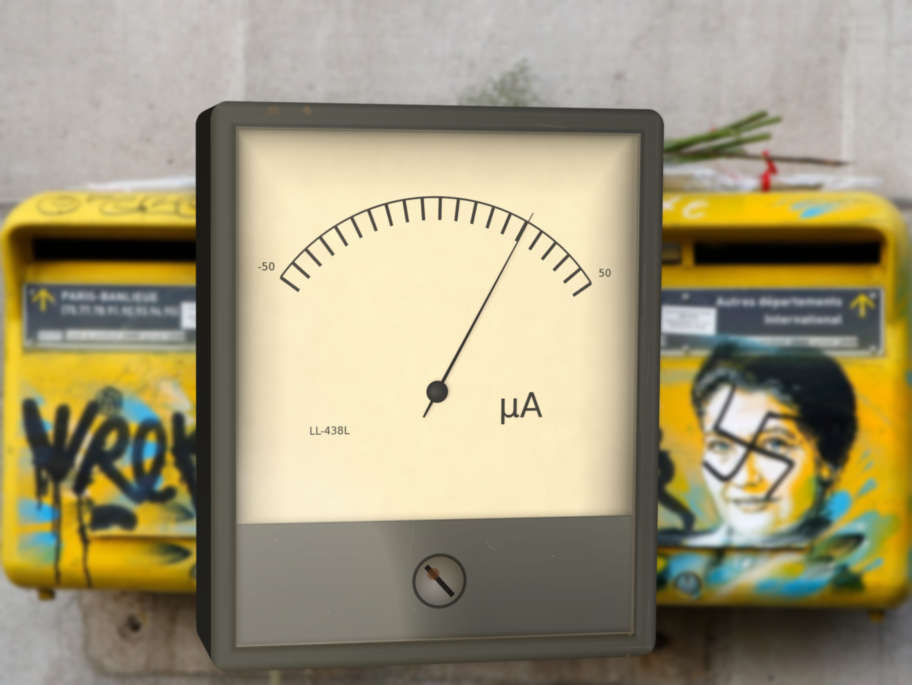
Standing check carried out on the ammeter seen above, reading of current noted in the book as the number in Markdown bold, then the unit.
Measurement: **25** µA
